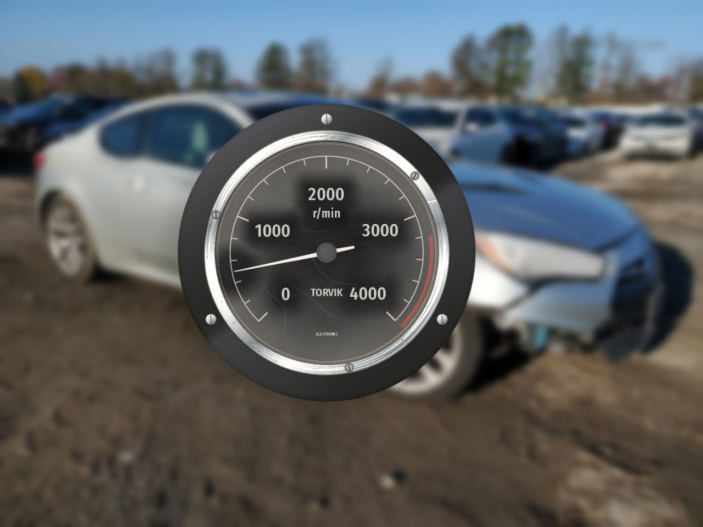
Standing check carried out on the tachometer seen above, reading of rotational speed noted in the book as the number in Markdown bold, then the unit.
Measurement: **500** rpm
